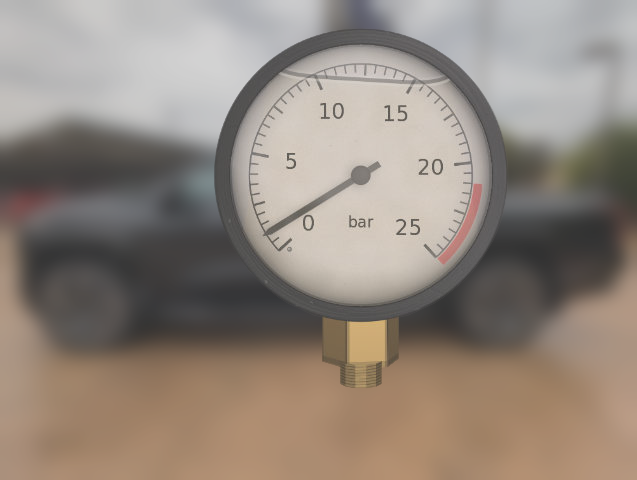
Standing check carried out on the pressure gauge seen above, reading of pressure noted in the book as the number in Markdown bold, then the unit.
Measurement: **1** bar
